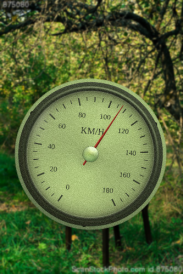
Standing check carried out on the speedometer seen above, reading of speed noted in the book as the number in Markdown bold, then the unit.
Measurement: **107.5** km/h
